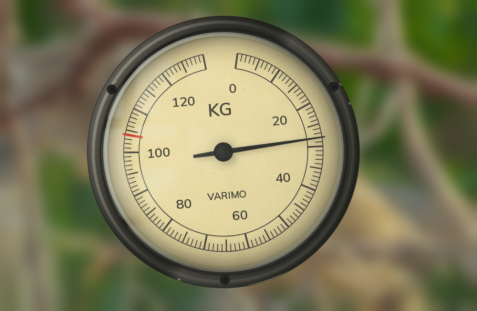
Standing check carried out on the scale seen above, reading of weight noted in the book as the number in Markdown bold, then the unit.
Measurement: **28** kg
